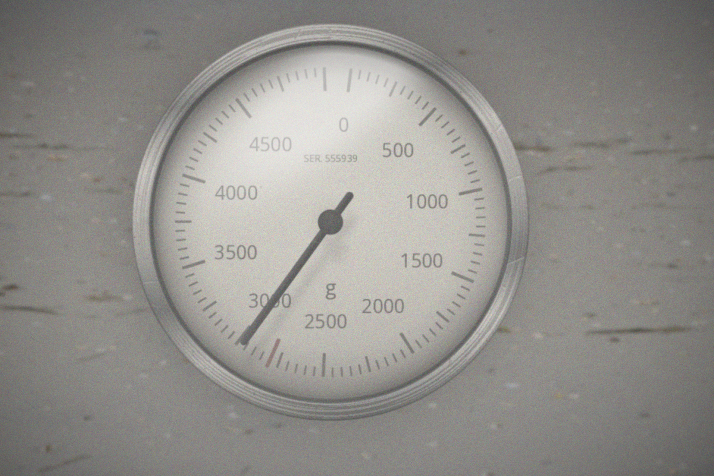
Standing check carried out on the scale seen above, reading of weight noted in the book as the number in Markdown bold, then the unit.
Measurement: **2975** g
